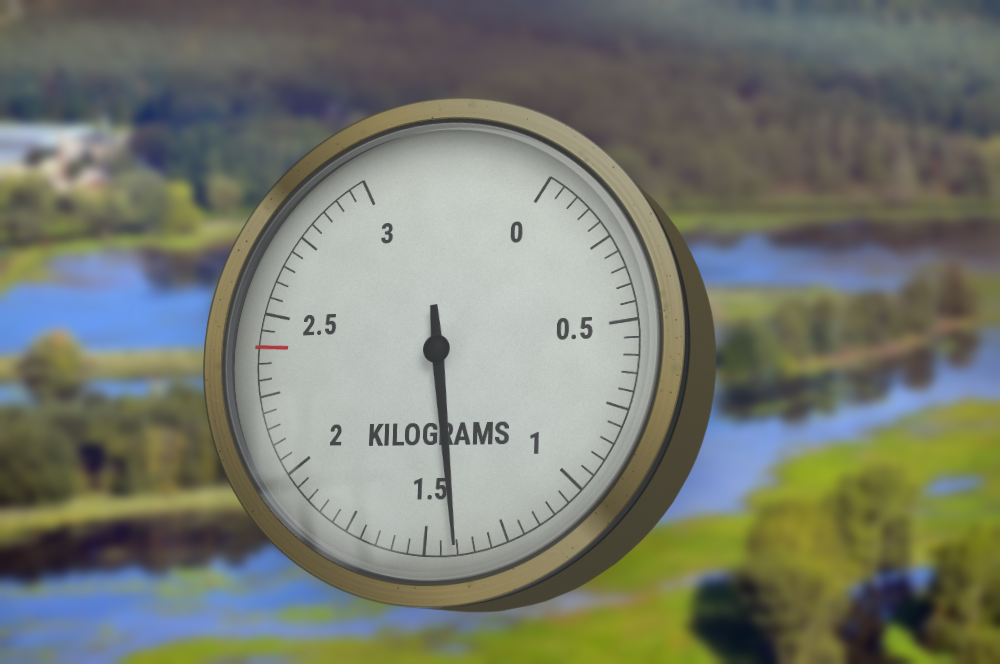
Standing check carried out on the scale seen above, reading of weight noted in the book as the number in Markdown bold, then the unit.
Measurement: **1.4** kg
